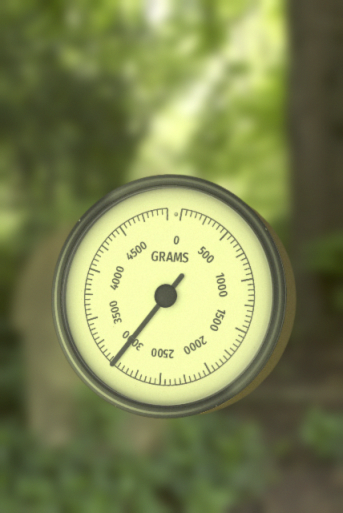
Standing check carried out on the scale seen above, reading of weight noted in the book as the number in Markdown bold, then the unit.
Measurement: **3000** g
